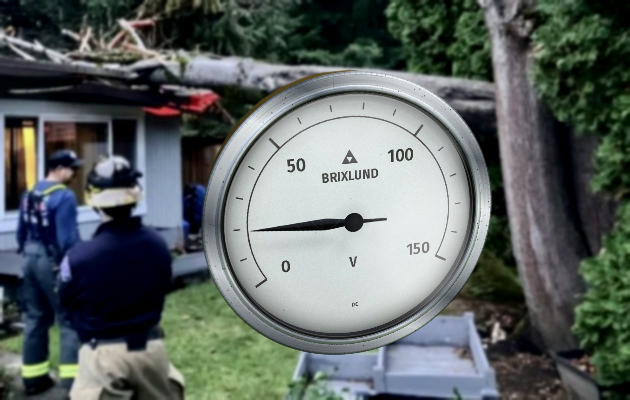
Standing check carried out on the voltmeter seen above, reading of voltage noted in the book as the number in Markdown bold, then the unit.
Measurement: **20** V
